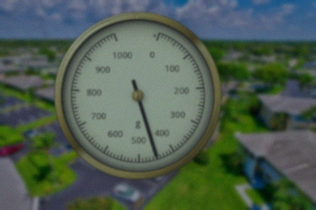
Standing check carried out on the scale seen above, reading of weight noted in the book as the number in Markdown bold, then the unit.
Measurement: **450** g
